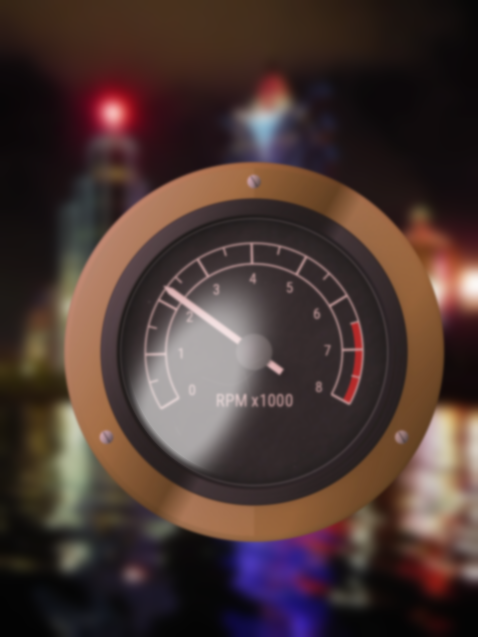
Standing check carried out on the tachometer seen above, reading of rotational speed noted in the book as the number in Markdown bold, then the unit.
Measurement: **2250** rpm
